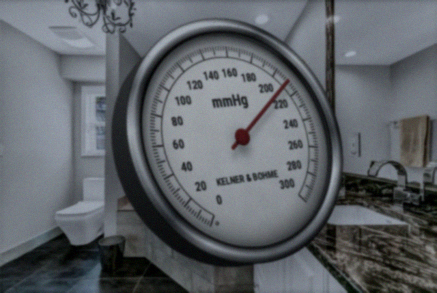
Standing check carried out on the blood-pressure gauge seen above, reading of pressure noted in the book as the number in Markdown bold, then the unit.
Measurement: **210** mmHg
